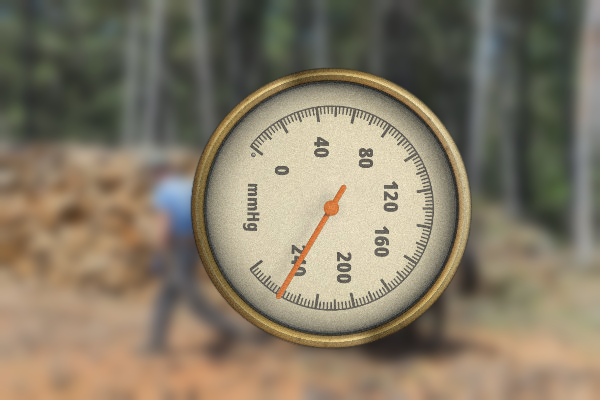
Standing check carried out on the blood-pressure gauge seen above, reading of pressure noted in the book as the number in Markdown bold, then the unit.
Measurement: **240** mmHg
